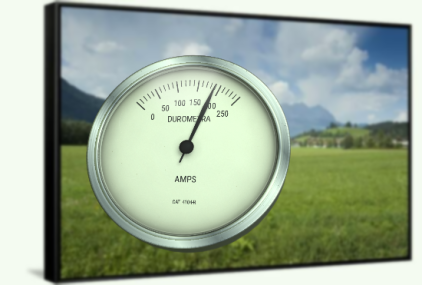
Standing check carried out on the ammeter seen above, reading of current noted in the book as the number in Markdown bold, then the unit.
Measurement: **190** A
